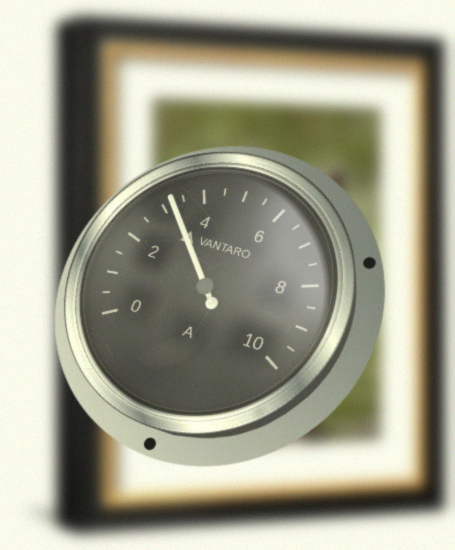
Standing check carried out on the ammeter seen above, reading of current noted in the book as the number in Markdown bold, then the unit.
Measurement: **3.25** A
